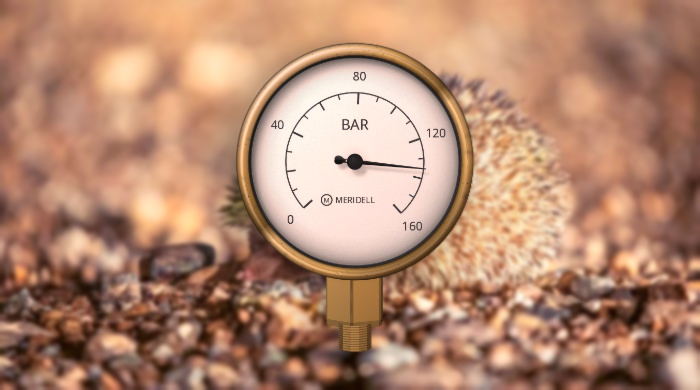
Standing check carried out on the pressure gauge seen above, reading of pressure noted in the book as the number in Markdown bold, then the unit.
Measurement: **135** bar
